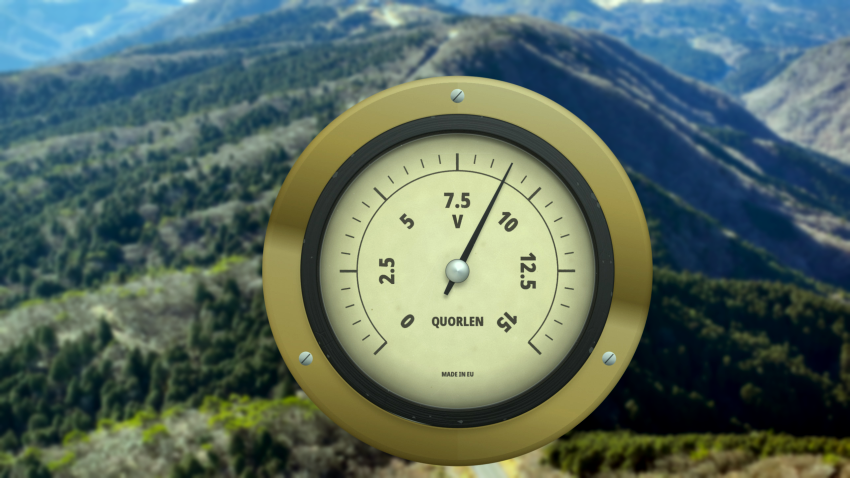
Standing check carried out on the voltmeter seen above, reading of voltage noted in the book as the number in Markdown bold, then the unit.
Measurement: **9** V
